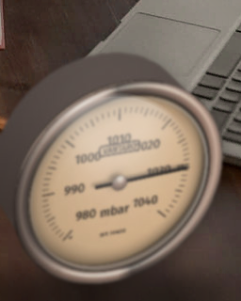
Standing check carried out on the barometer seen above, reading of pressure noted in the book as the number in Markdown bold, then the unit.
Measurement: **1030** mbar
